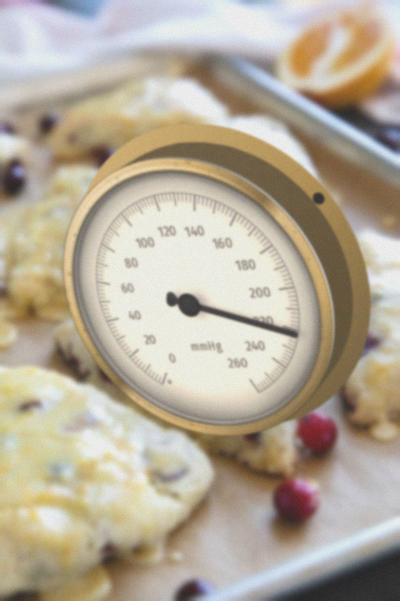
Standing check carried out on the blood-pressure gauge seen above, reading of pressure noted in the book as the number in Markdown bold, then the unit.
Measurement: **220** mmHg
